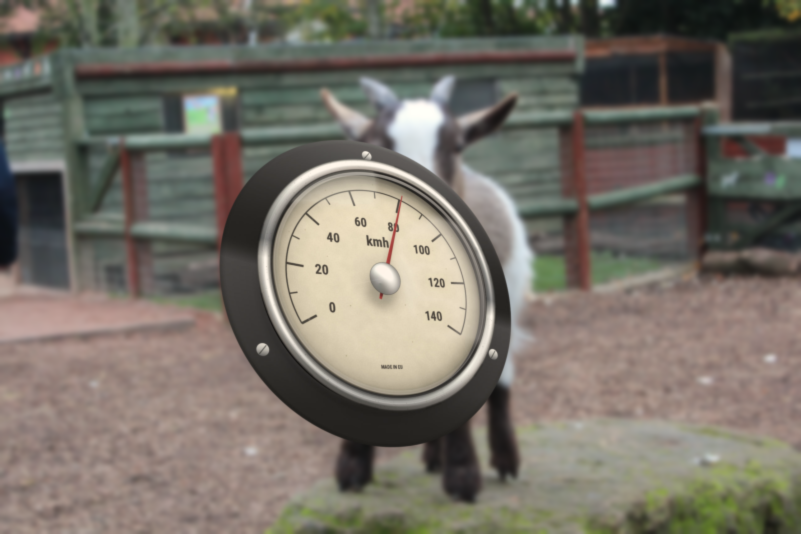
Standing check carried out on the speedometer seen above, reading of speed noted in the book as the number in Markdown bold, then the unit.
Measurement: **80** km/h
